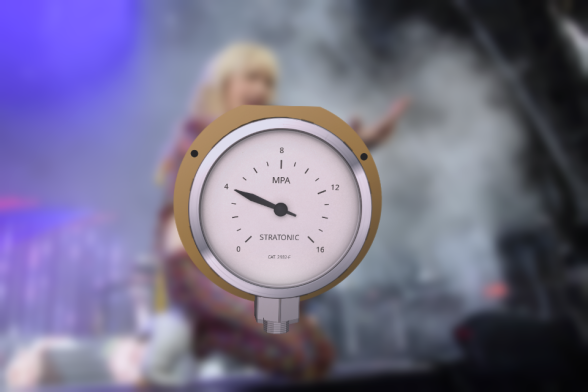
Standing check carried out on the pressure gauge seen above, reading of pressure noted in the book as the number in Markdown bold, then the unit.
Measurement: **4** MPa
